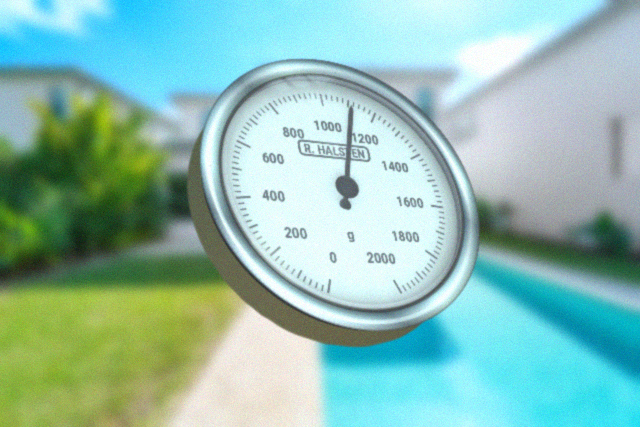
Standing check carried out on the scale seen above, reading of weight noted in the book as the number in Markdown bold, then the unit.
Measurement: **1100** g
